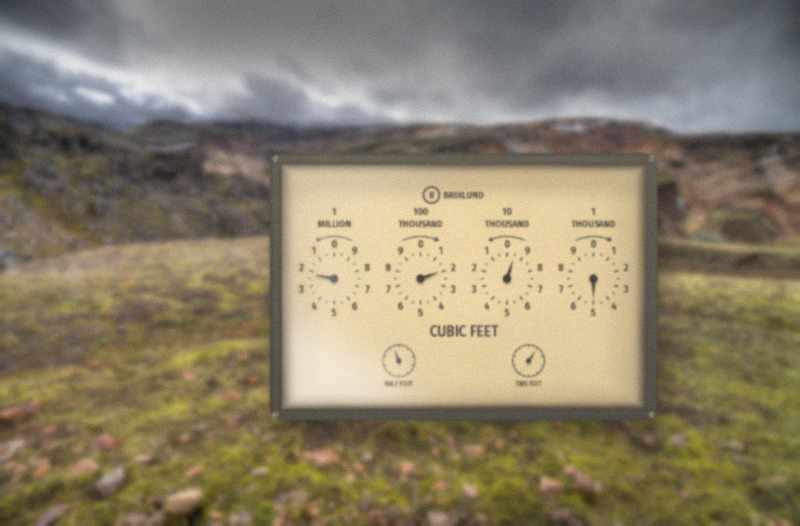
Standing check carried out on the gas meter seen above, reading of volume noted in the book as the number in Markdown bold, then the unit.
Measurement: **219500** ft³
